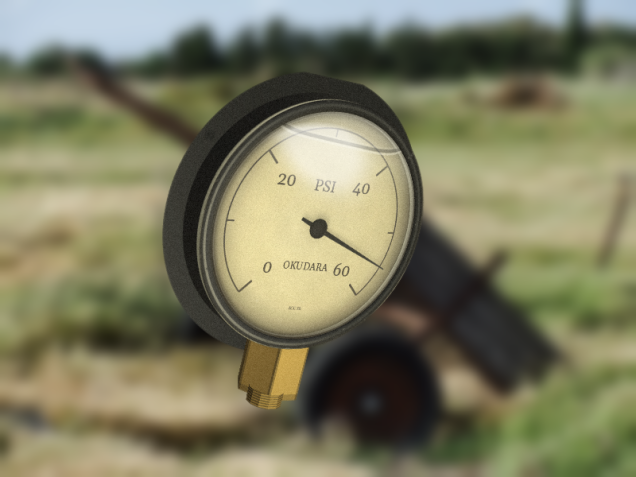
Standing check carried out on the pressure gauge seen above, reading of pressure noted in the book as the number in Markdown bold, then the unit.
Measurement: **55** psi
